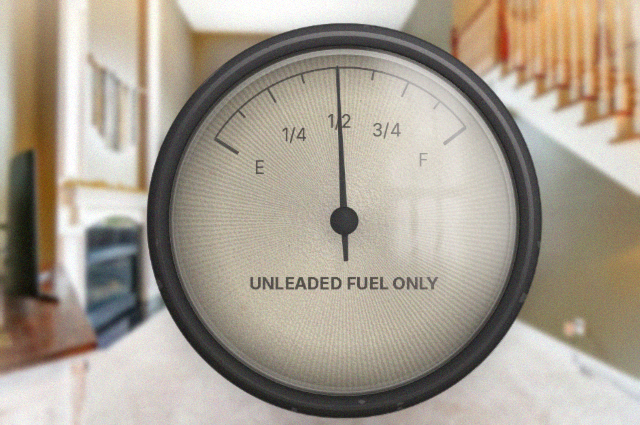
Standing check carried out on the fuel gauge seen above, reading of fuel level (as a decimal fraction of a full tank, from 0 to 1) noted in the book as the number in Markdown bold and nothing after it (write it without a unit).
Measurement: **0.5**
